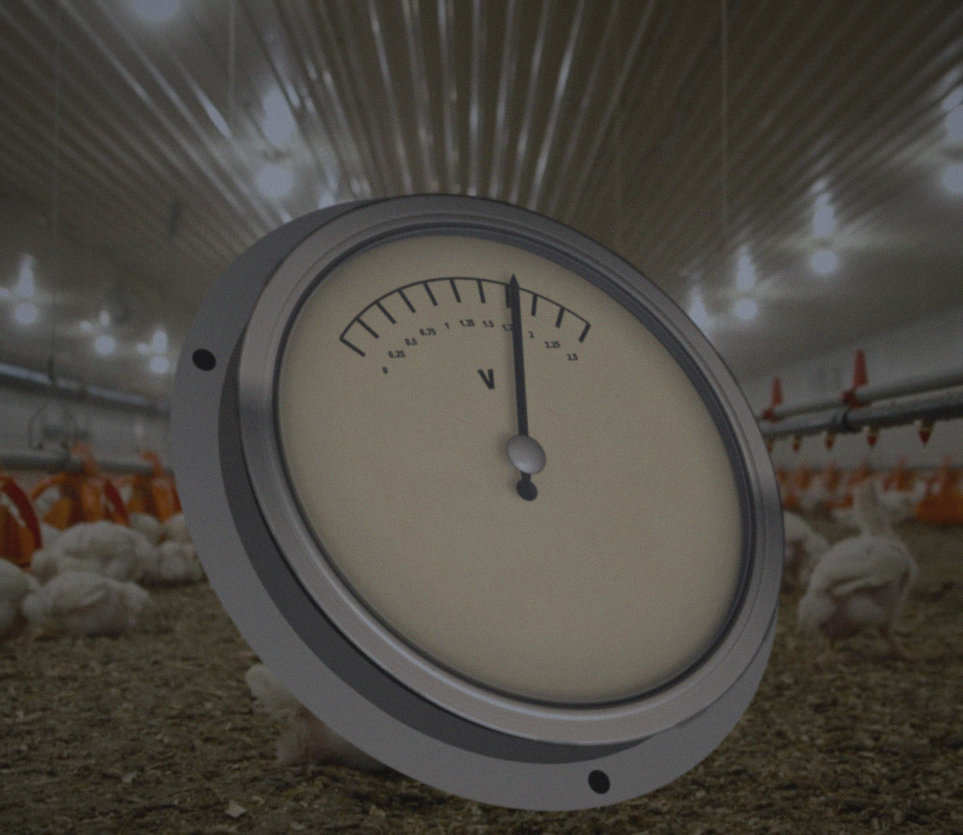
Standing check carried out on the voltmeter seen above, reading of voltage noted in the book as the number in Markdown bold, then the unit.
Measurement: **1.75** V
